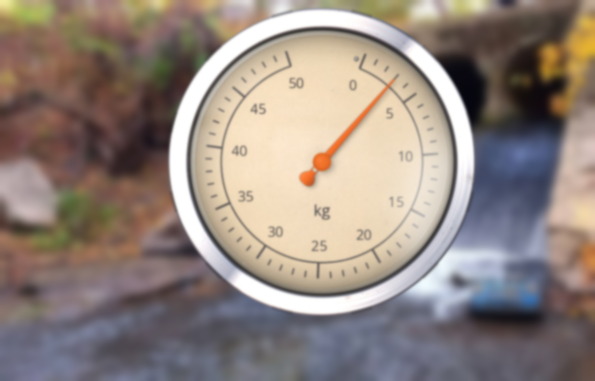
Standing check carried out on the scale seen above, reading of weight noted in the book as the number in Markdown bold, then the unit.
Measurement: **3** kg
